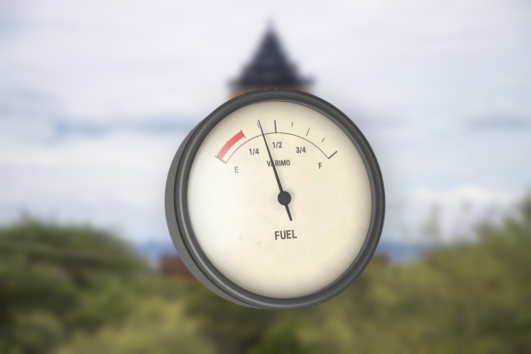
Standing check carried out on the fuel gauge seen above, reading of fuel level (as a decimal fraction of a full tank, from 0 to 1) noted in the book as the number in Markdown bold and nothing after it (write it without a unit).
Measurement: **0.375**
